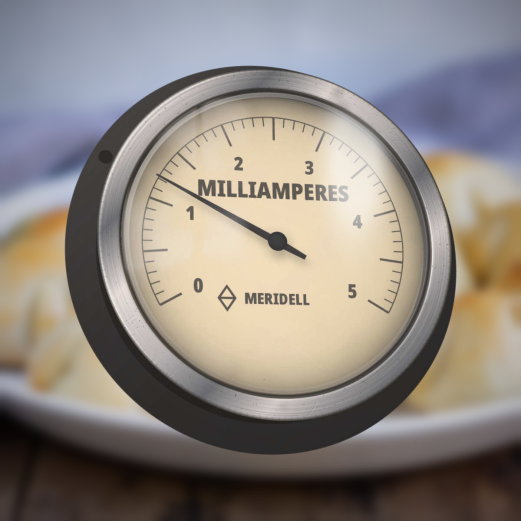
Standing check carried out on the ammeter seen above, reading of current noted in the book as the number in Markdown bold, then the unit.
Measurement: **1.2** mA
